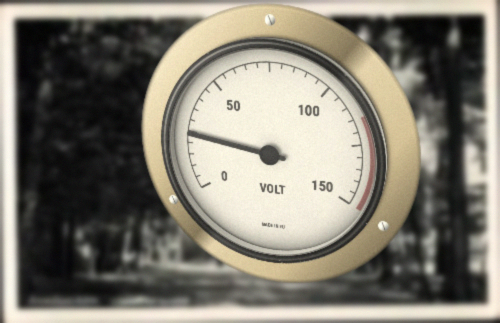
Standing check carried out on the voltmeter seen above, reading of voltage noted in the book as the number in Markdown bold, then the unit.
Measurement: **25** V
